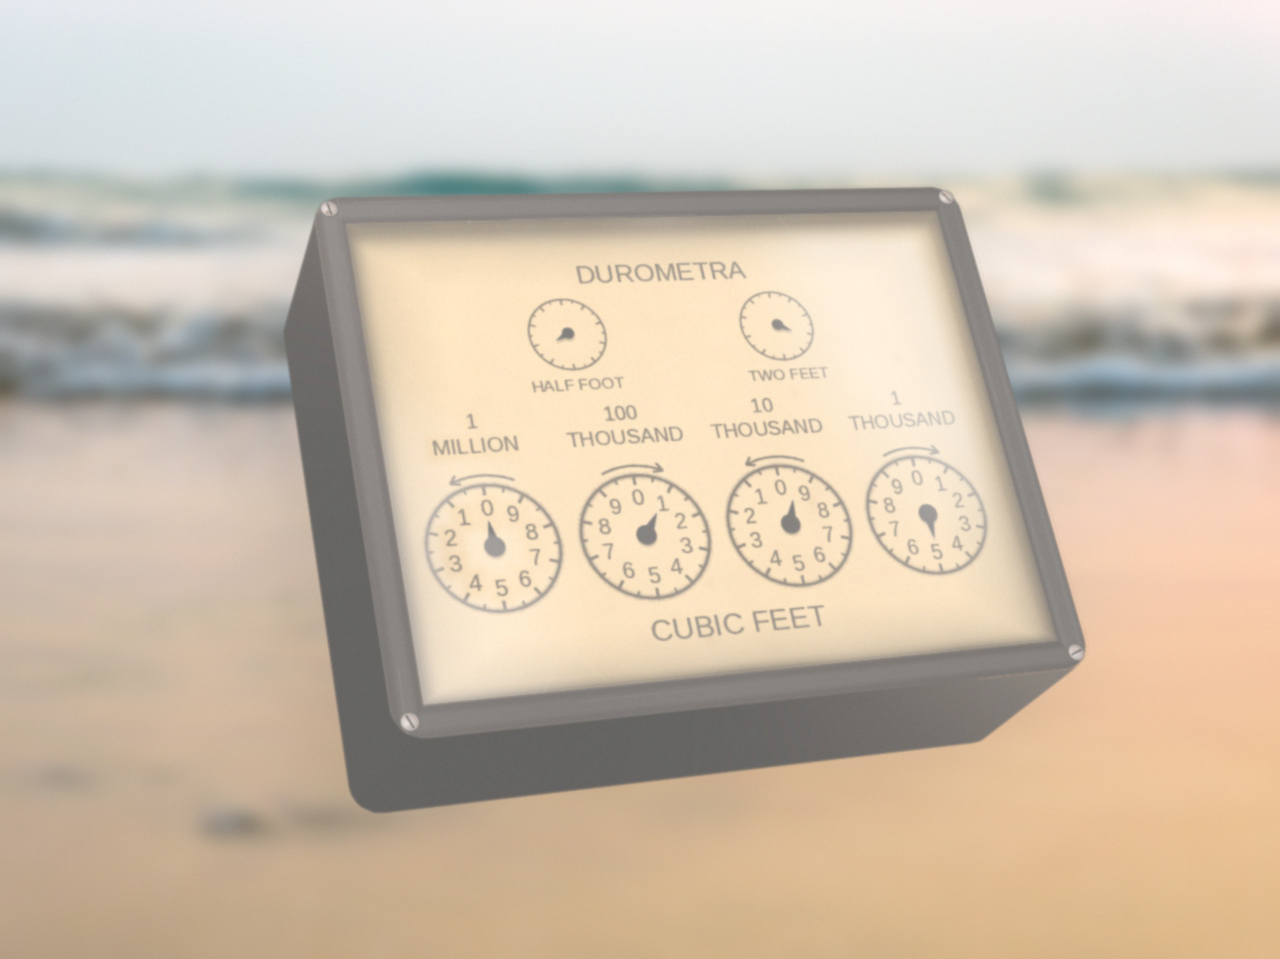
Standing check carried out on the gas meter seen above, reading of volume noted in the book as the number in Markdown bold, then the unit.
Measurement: **9500** ft³
